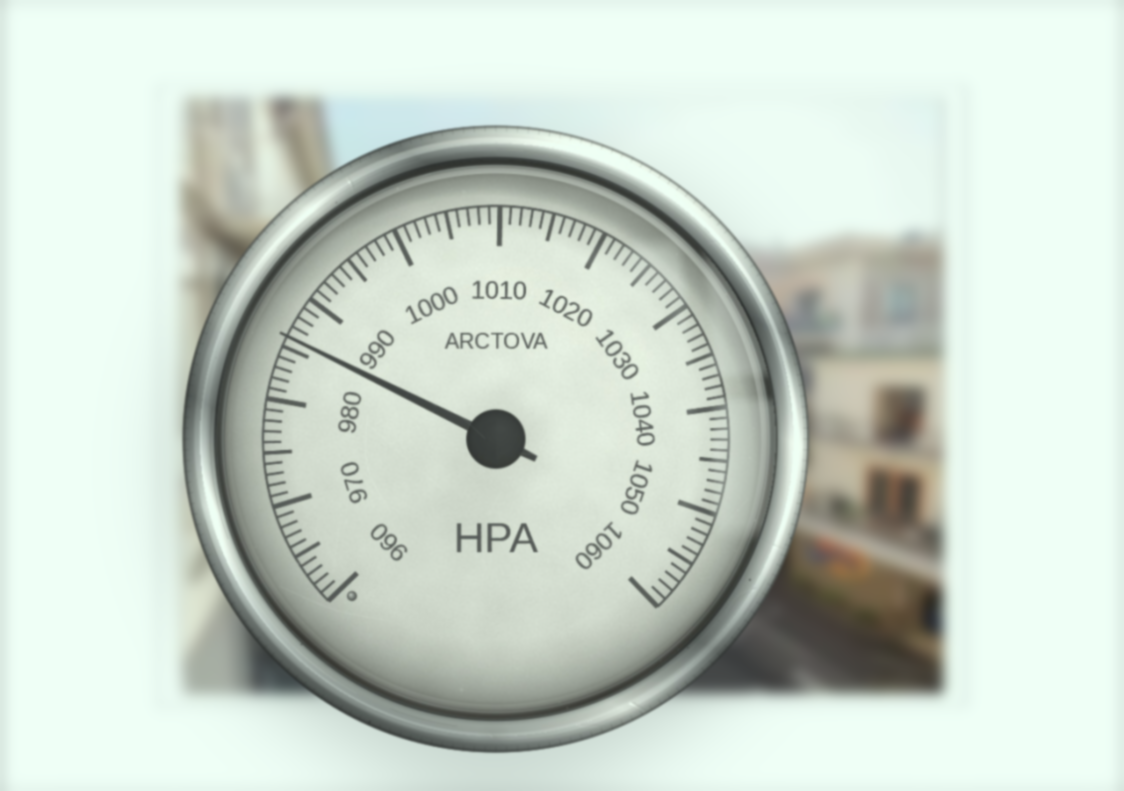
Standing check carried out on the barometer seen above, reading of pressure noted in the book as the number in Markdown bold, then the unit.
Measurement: **986** hPa
